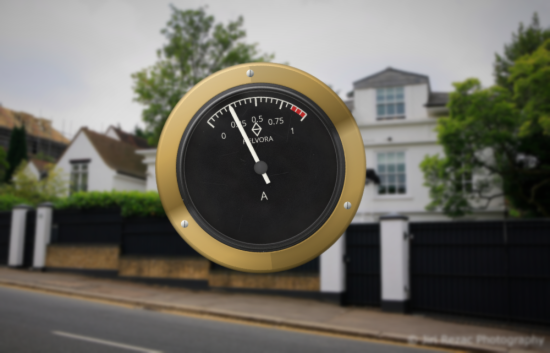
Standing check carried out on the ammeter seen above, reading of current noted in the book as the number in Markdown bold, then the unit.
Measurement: **0.25** A
